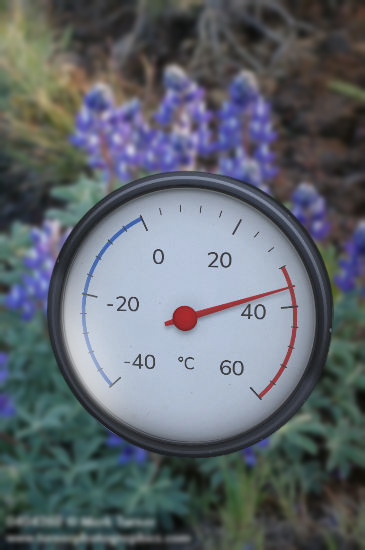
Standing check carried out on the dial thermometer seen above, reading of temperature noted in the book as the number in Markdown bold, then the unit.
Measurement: **36** °C
